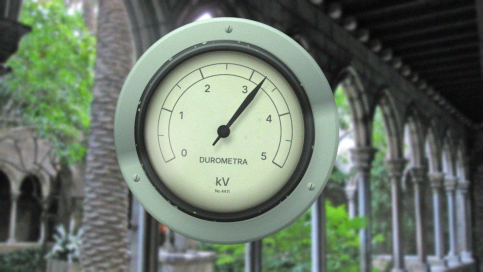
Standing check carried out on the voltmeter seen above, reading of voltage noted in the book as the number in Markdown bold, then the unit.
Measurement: **3.25** kV
